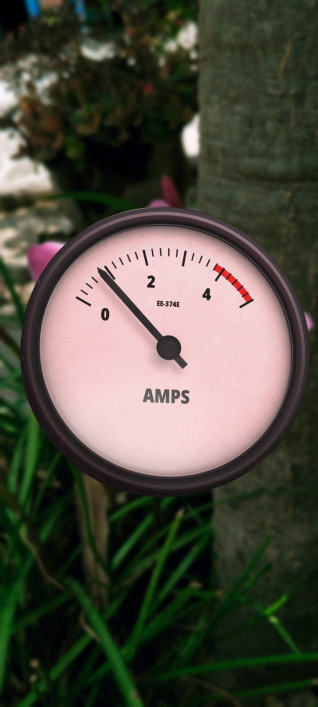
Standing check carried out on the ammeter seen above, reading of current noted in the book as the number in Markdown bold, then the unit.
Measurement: **0.8** A
